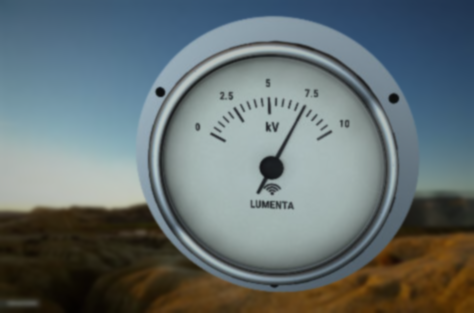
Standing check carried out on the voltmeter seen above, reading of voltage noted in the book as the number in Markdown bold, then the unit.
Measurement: **7.5** kV
